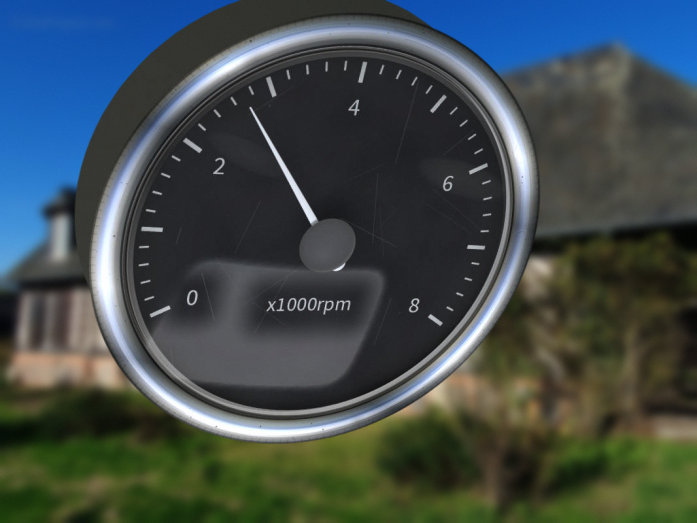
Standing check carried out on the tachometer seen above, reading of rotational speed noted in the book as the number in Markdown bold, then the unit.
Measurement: **2700** rpm
